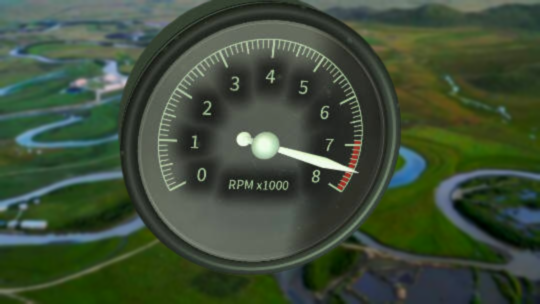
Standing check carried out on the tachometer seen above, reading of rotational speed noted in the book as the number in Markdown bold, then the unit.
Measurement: **7500** rpm
